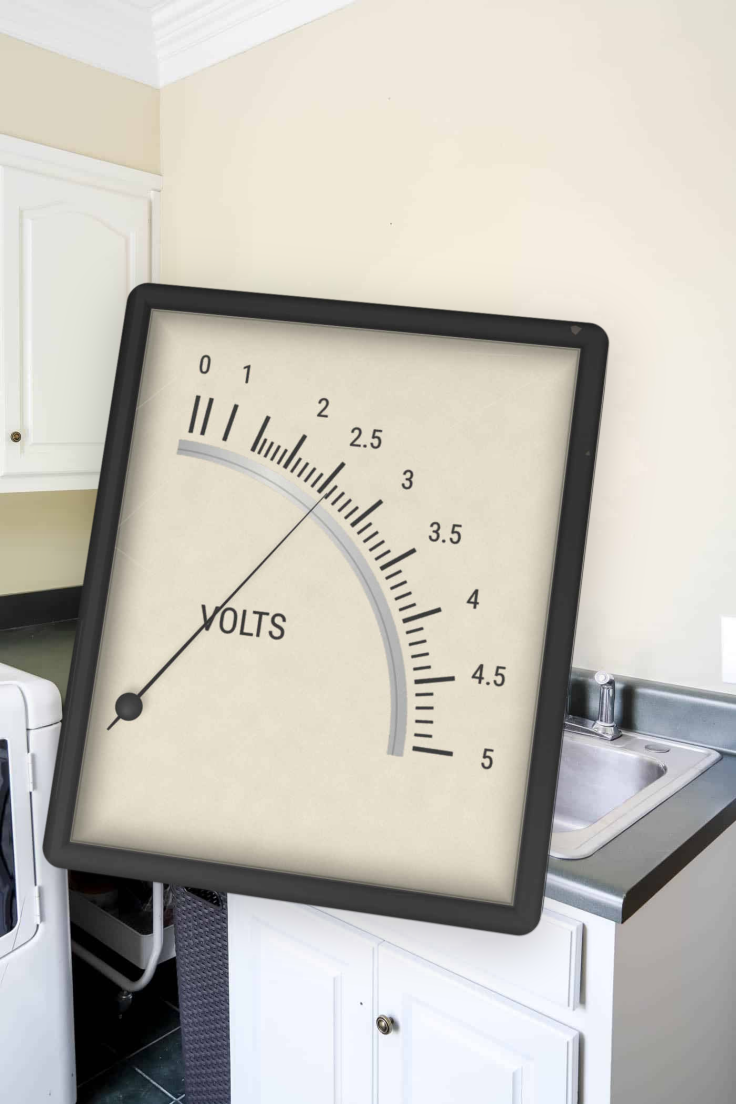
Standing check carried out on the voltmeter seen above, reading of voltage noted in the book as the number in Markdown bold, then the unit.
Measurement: **2.6** V
